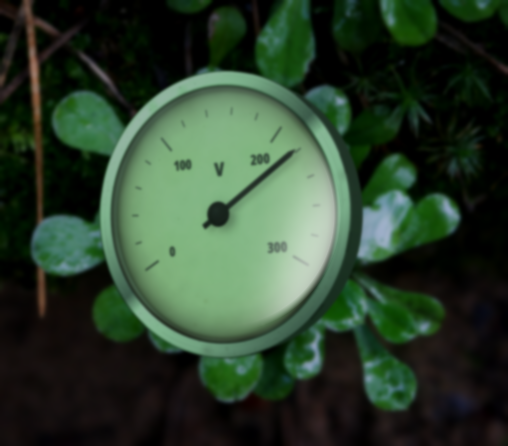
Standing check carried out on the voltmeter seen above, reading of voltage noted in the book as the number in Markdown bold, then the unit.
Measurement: **220** V
